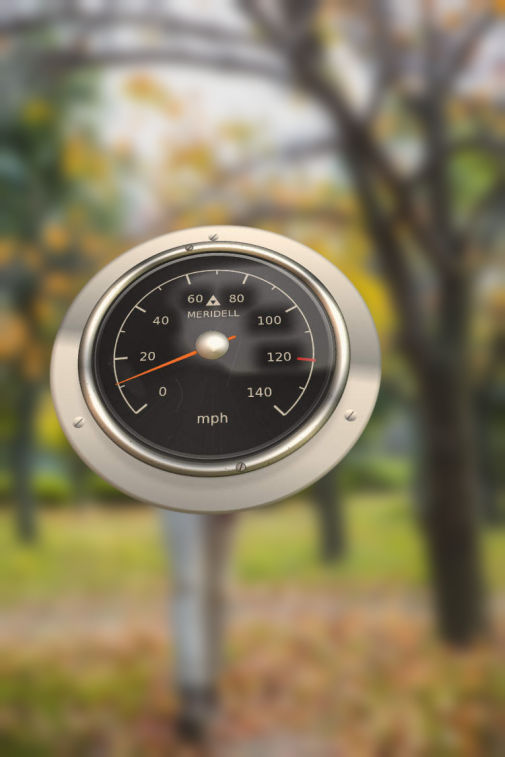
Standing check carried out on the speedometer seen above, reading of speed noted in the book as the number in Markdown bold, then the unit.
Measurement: **10** mph
